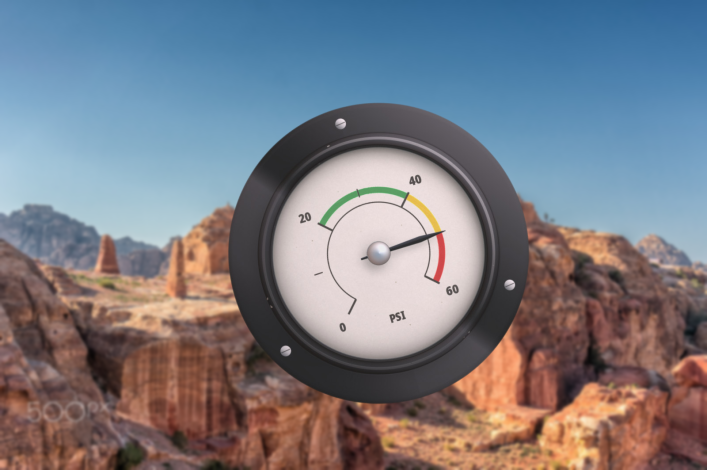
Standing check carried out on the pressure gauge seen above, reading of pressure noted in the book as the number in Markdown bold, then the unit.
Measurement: **50** psi
